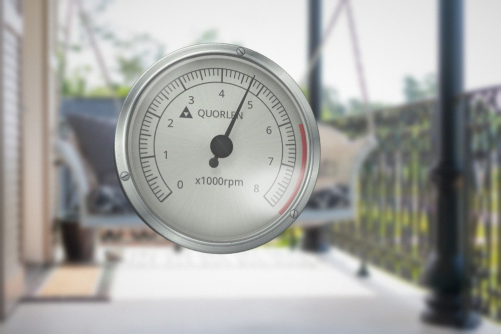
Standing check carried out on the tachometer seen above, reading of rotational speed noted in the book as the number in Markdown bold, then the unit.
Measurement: **4700** rpm
